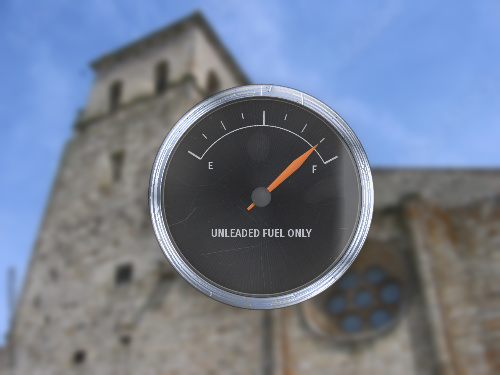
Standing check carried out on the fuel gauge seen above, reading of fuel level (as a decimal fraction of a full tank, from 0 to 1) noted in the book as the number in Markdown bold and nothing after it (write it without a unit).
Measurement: **0.875**
